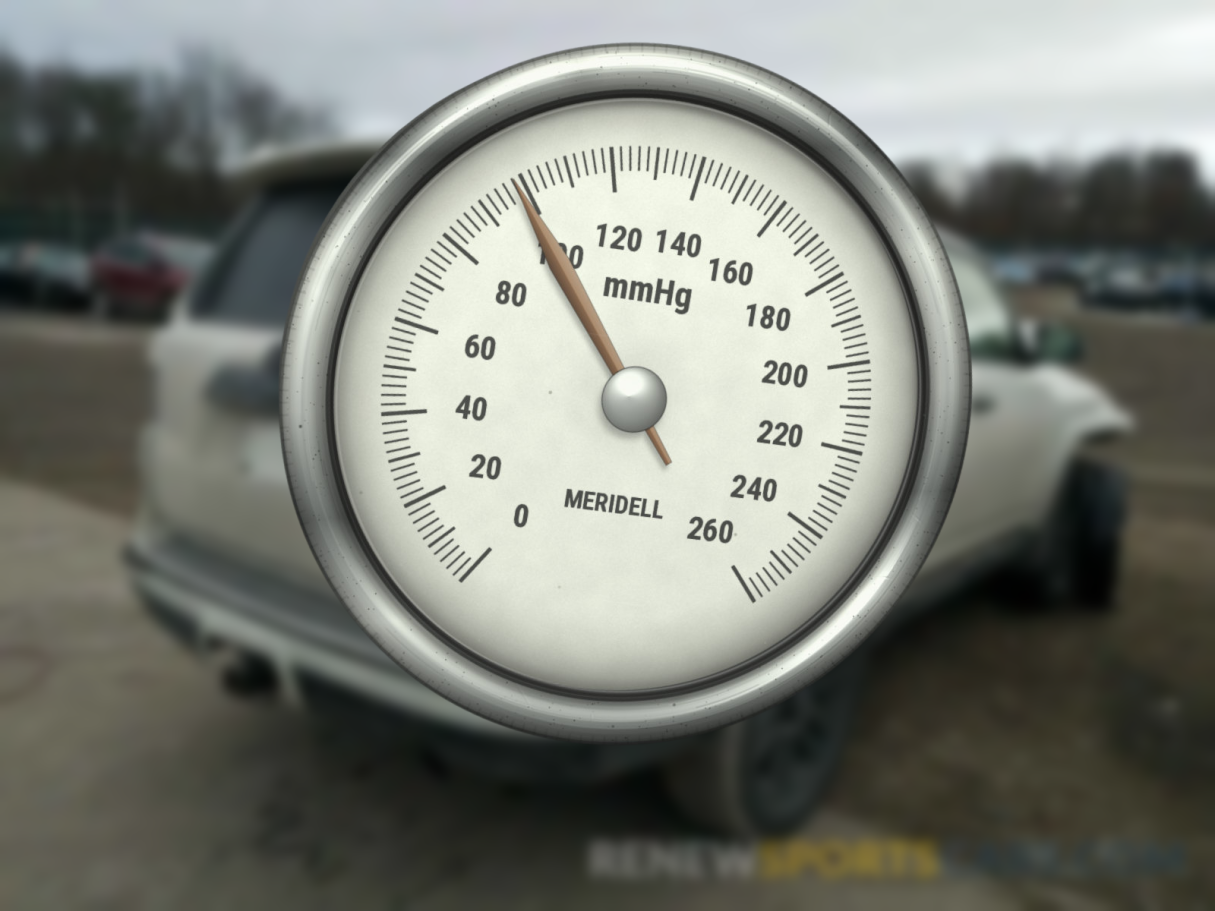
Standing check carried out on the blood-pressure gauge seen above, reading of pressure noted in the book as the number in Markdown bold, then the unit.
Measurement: **98** mmHg
